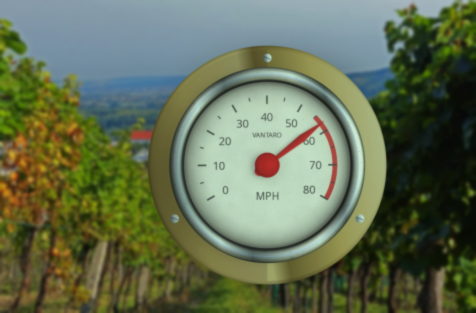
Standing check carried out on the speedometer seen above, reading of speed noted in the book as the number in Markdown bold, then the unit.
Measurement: **57.5** mph
